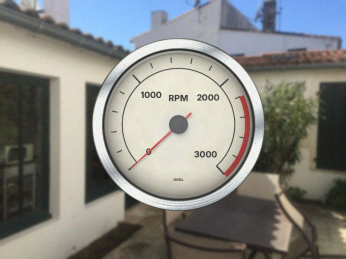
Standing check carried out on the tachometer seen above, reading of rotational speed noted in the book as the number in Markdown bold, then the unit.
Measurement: **0** rpm
